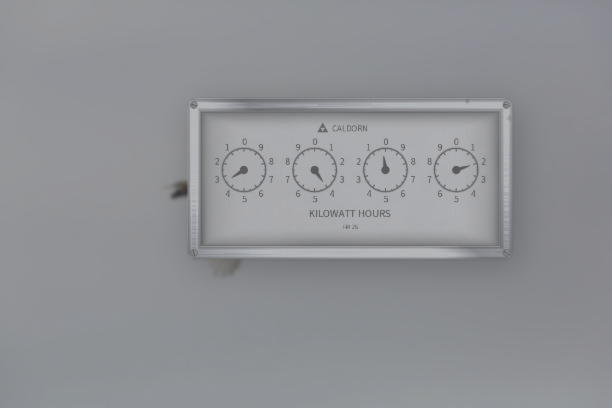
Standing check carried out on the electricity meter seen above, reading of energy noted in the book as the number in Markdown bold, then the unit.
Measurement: **3402** kWh
